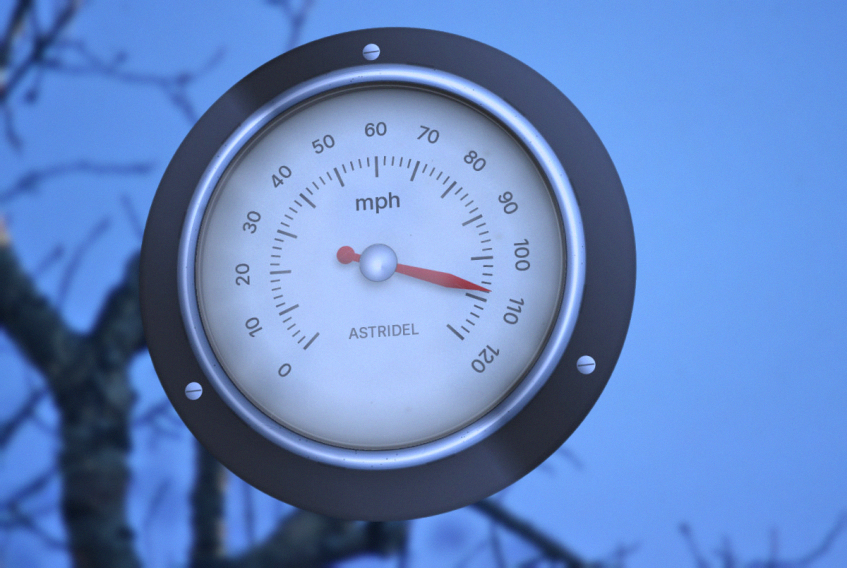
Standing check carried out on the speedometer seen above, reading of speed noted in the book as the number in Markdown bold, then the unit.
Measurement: **108** mph
